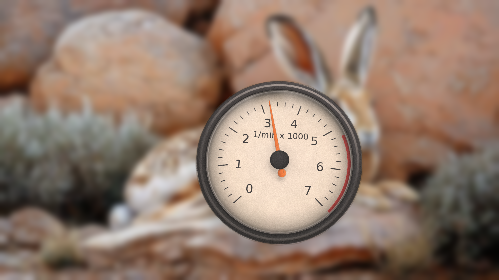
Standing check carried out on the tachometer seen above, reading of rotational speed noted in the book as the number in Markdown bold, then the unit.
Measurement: **3200** rpm
